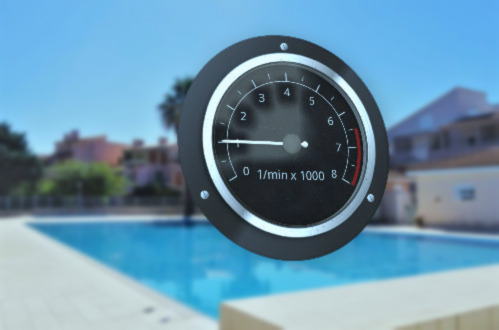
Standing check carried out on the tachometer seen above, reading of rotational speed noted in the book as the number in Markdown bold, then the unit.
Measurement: **1000** rpm
